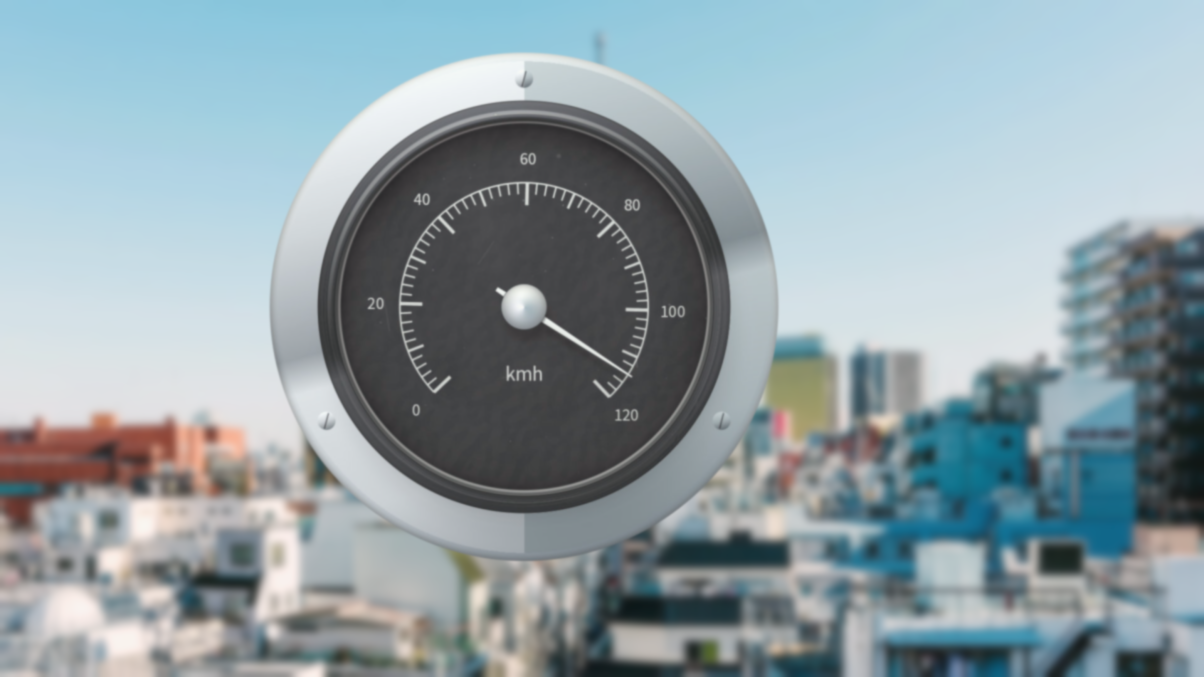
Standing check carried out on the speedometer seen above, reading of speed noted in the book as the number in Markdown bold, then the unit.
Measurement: **114** km/h
